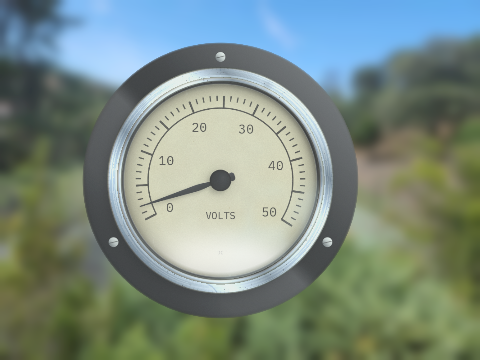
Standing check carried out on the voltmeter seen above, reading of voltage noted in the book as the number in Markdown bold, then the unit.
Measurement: **2** V
